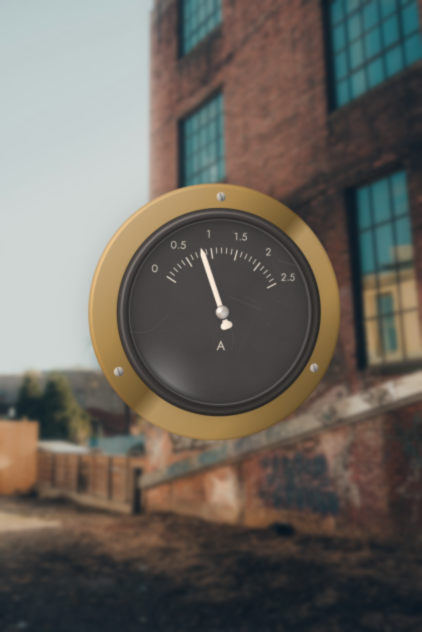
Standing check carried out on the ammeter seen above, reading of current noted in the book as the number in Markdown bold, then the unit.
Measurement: **0.8** A
